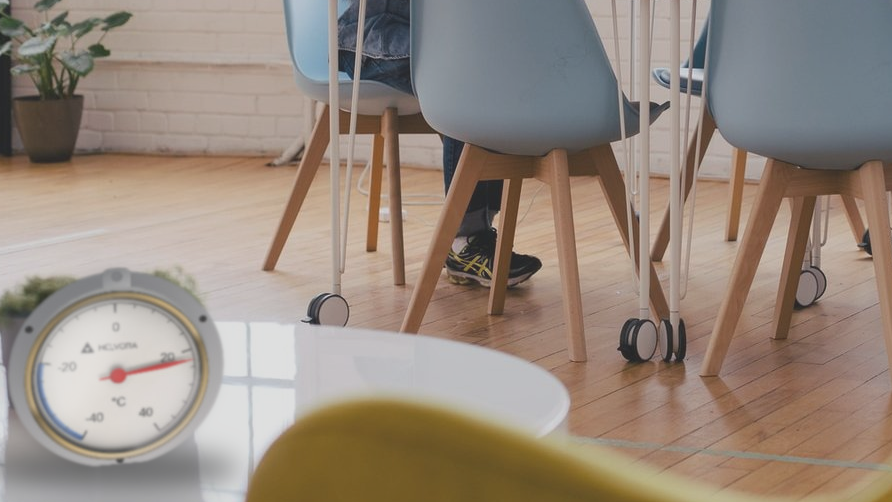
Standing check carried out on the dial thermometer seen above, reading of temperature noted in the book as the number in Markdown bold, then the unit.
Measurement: **22** °C
